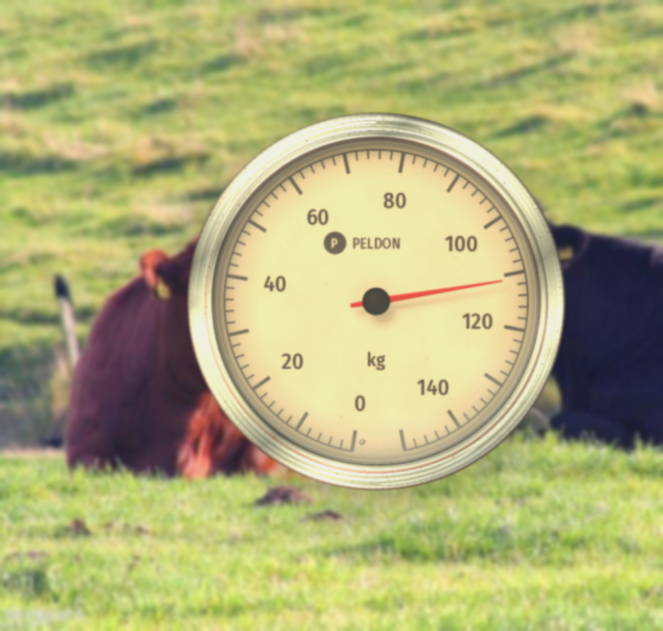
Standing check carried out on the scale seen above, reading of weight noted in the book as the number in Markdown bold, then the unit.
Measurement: **111** kg
